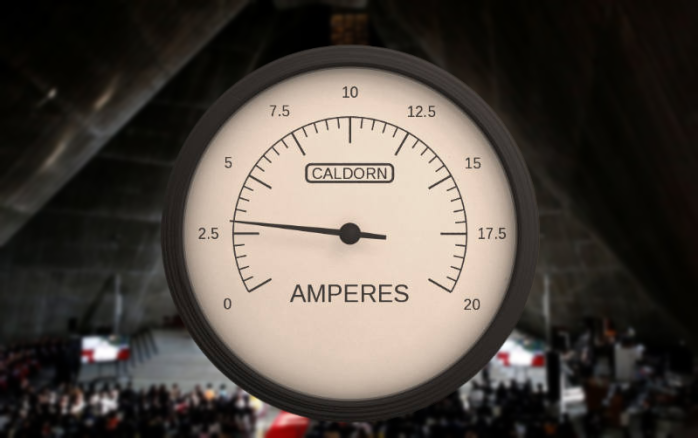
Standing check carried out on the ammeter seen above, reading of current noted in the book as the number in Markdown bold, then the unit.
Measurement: **3** A
